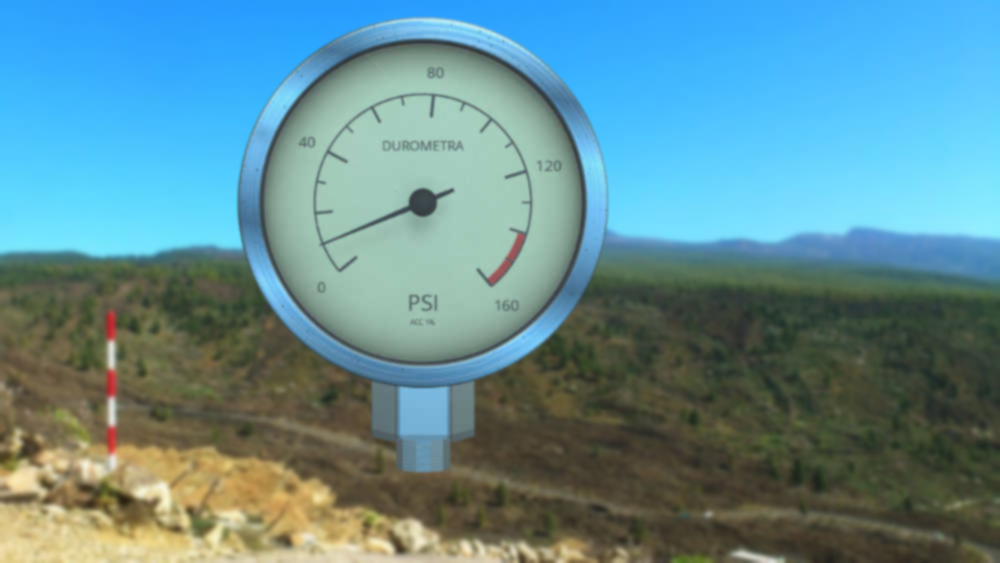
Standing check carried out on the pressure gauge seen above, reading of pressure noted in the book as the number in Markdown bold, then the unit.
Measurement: **10** psi
